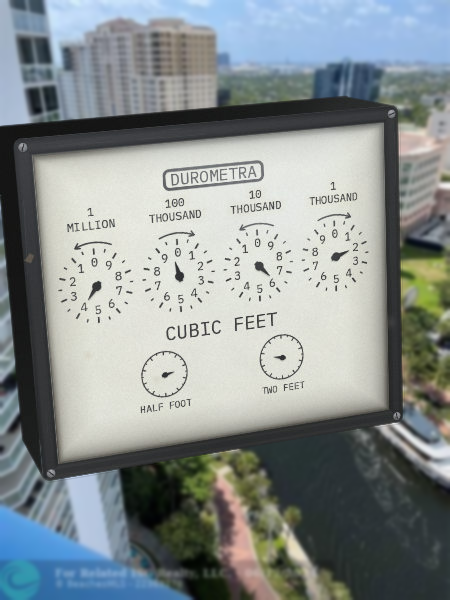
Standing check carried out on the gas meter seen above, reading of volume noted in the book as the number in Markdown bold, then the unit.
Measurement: **396200** ft³
